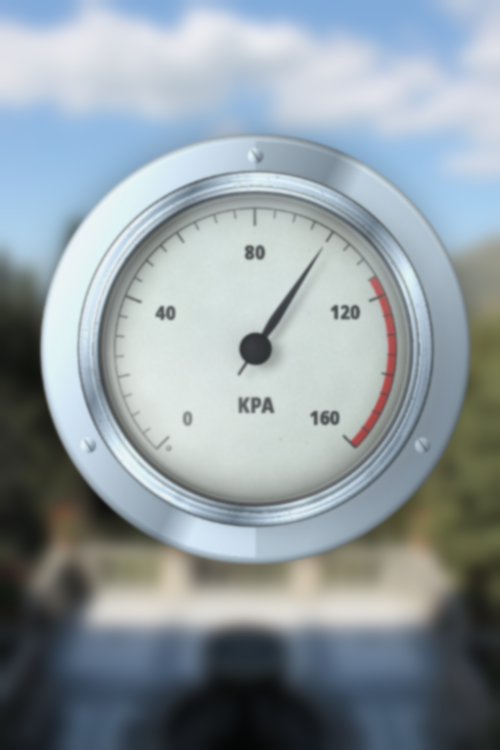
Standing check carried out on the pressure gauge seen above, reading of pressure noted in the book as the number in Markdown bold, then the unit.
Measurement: **100** kPa
